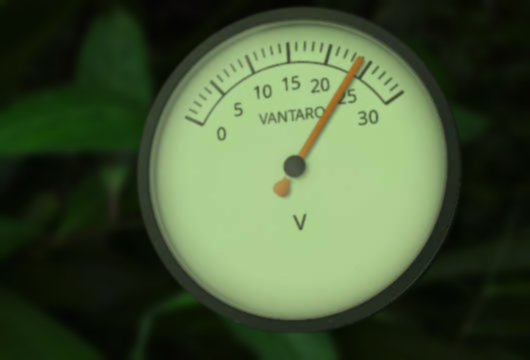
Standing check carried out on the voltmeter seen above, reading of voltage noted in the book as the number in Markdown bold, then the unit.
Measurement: **24** V
